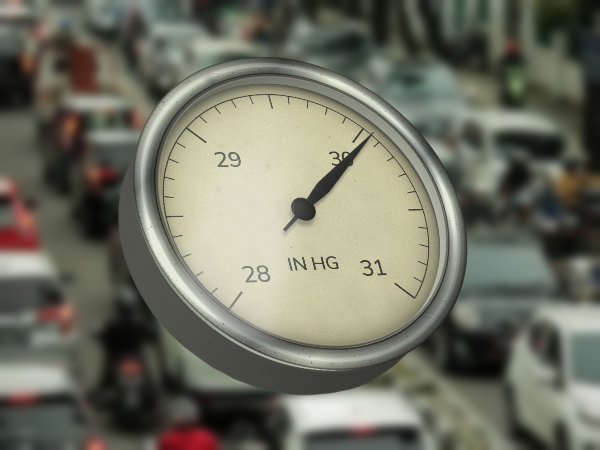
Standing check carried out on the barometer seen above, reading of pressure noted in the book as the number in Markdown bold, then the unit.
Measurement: **30.05** inHg
